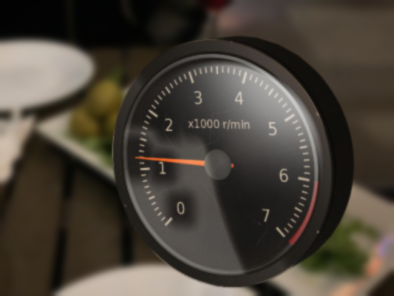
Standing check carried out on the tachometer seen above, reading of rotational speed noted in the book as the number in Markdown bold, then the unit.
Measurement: **1200** rpm
